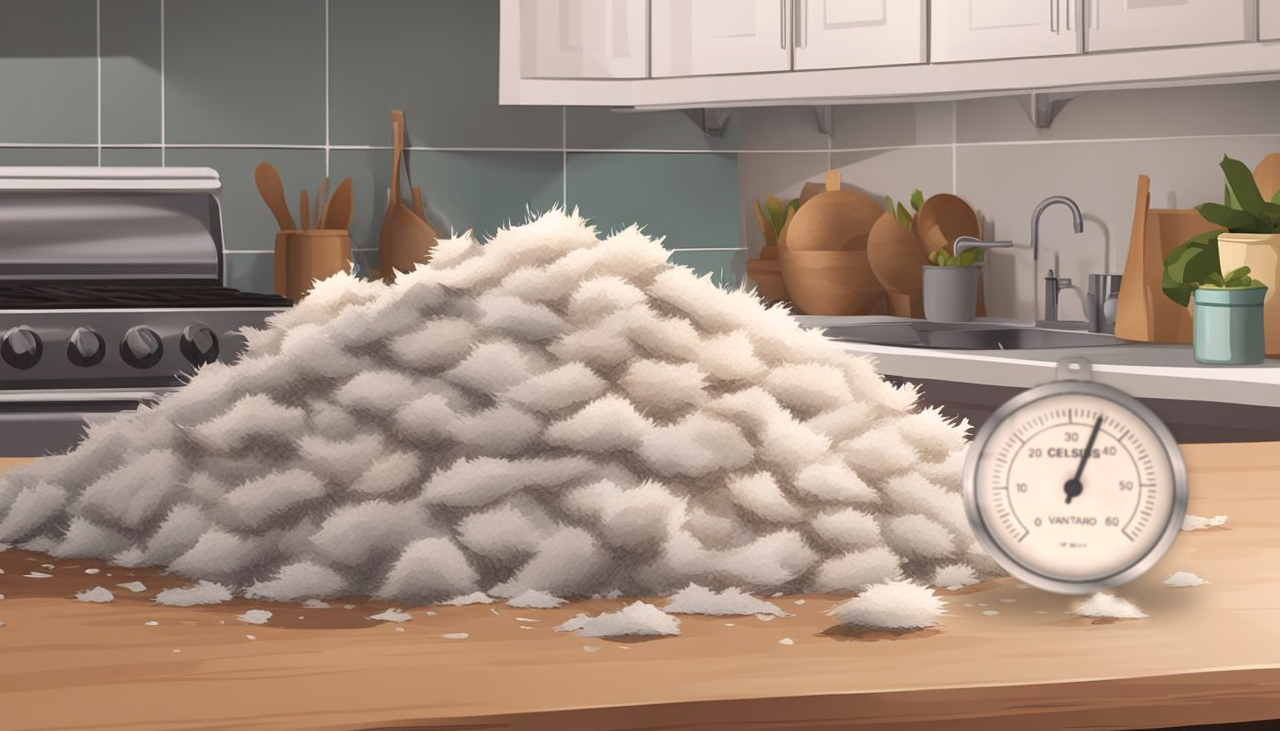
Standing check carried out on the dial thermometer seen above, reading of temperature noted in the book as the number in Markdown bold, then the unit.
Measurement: **35** °C
